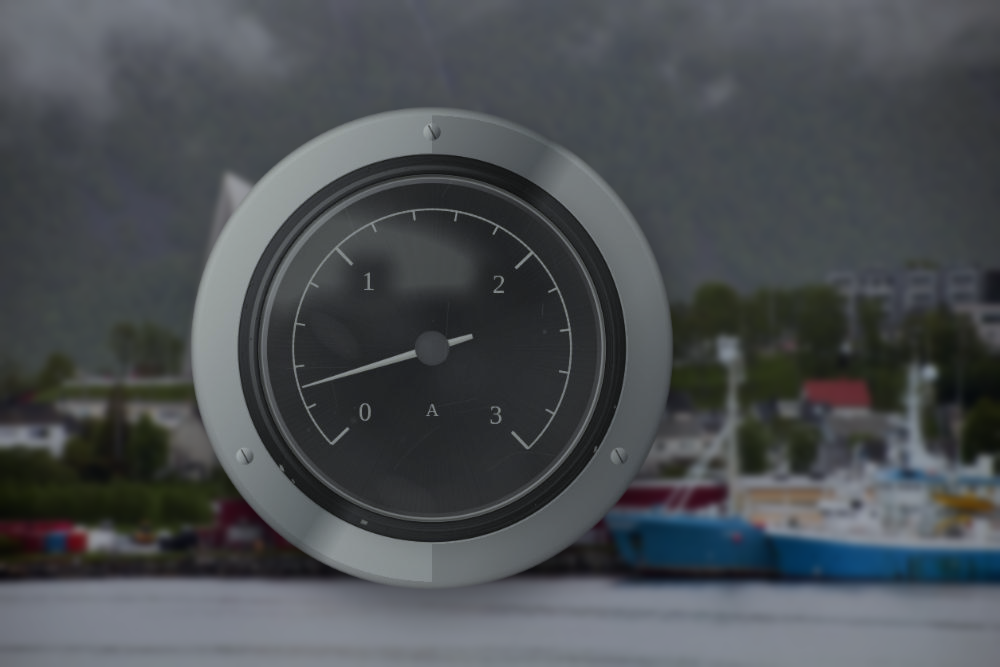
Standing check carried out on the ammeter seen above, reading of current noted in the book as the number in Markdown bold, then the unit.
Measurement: **0.3** A
